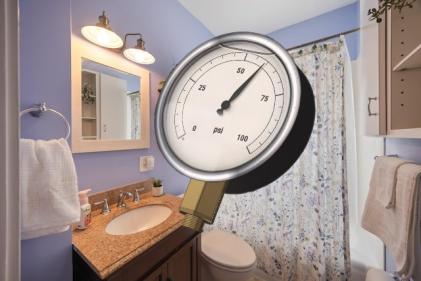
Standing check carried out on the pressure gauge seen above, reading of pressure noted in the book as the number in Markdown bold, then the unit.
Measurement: **60** psi
